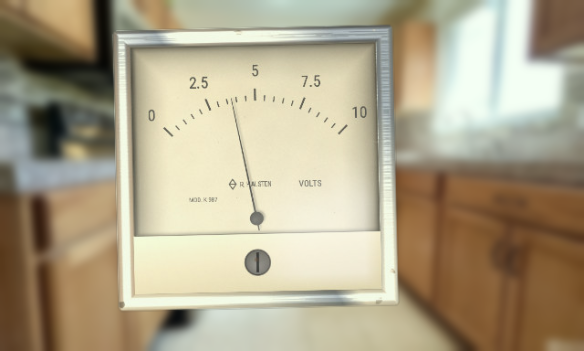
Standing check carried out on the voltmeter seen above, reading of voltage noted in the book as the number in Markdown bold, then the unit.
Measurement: **3.75** V
